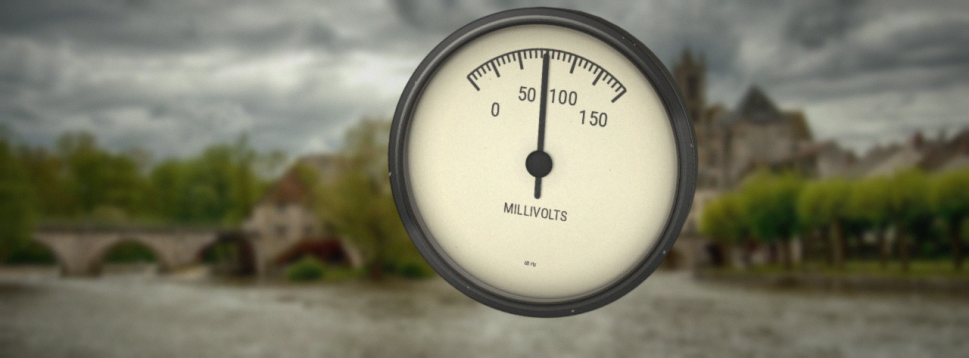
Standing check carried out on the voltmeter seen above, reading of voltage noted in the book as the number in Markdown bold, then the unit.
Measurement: **75** mV
